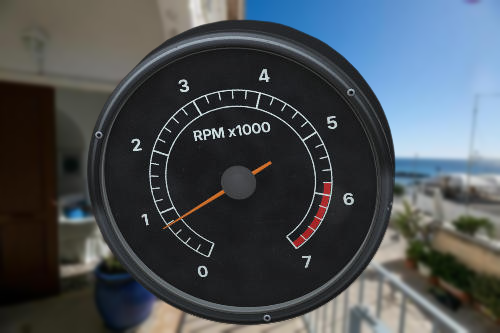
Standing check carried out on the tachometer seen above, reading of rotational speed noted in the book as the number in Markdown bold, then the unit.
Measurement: **800** rpm
